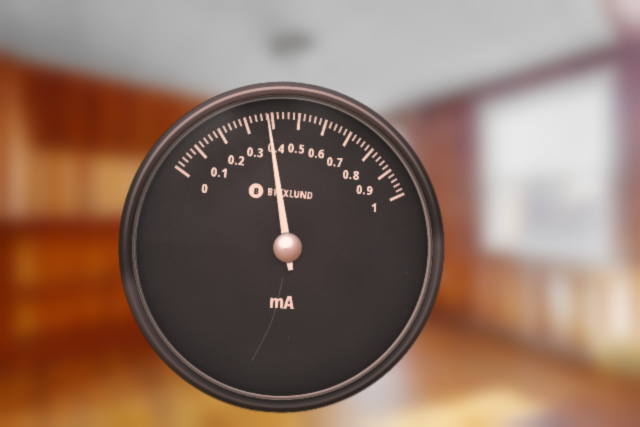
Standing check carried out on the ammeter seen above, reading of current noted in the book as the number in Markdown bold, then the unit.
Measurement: **0.38** mA
